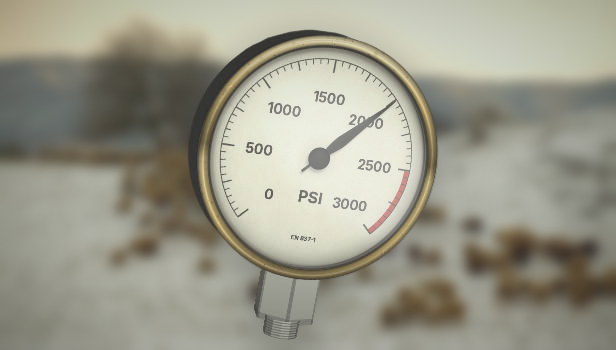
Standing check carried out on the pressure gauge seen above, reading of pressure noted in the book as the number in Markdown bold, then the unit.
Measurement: **2000** psi
